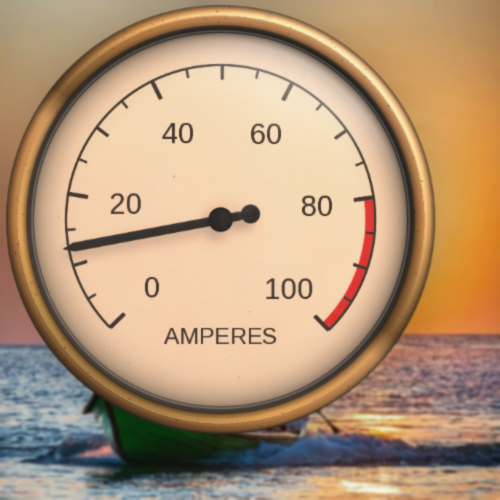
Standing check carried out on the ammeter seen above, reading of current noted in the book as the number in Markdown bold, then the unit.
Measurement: **12.5** A
